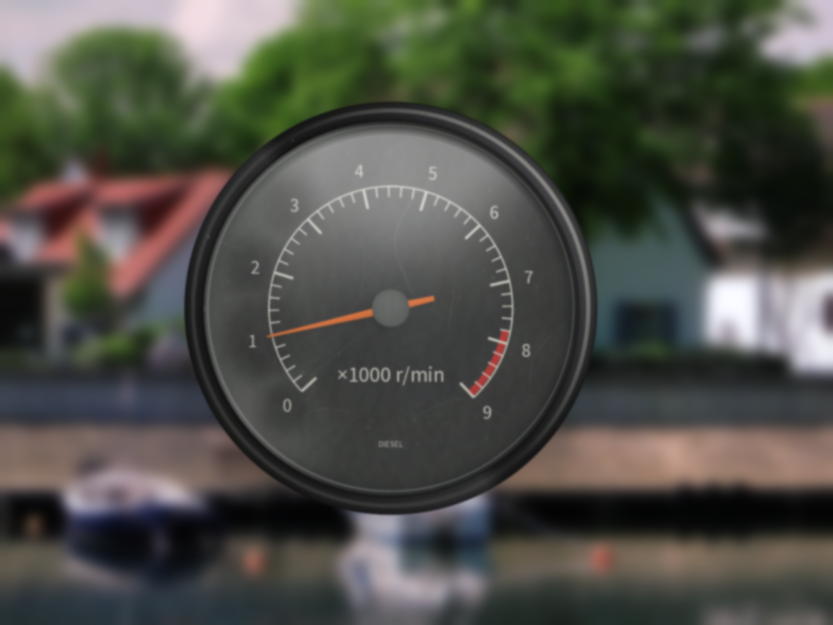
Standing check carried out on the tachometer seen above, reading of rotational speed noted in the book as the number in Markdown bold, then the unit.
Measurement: **1000** rpm
